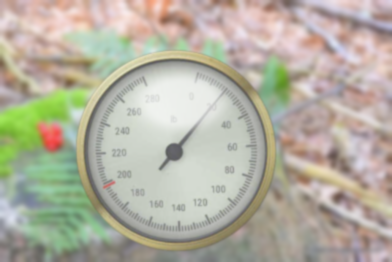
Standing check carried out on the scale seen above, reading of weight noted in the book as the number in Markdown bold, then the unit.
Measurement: **20** lb
